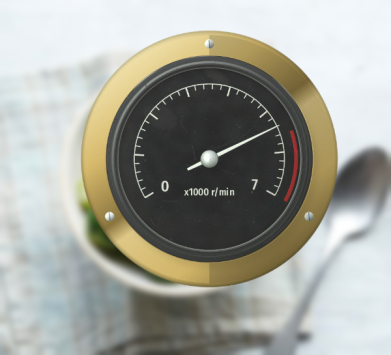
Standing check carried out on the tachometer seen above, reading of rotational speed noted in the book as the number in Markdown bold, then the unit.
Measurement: **5400** rpm
